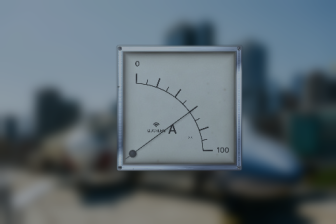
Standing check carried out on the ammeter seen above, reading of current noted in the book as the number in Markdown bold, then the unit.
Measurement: **60** A
